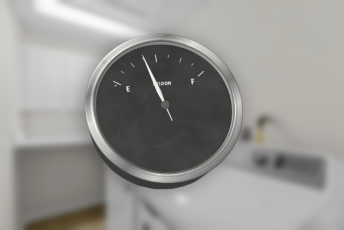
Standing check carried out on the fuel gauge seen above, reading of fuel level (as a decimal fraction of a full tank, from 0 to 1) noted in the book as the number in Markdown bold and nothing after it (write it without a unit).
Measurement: **0.375**
